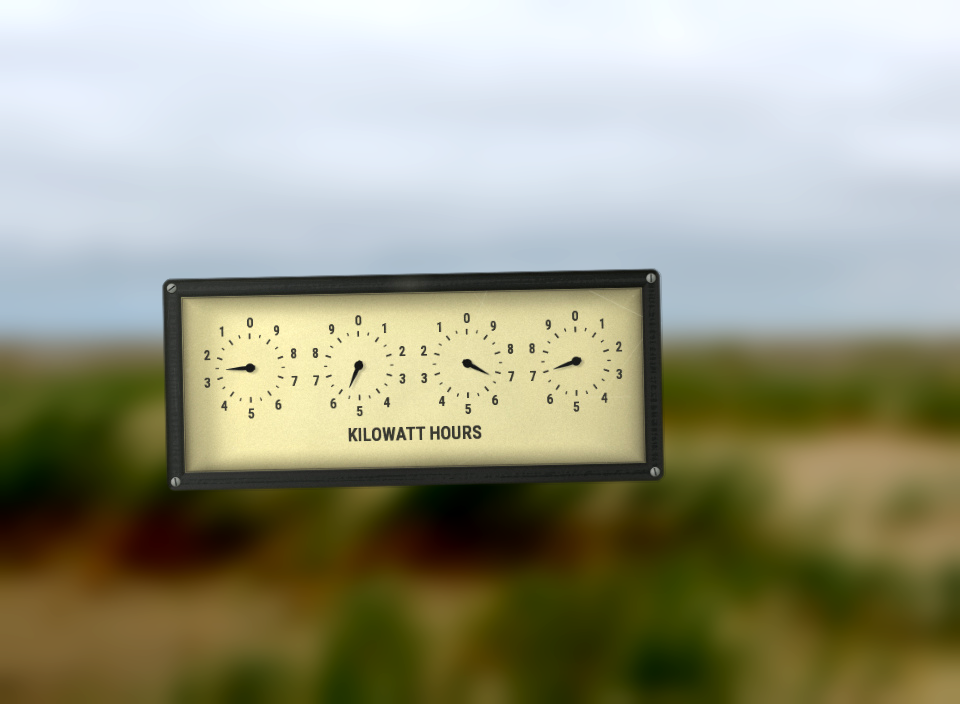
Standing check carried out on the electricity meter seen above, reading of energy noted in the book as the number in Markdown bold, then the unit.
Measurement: **2567** kWh
